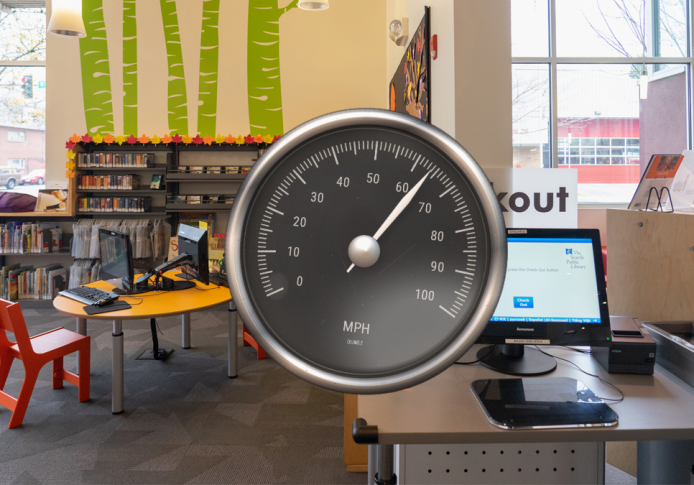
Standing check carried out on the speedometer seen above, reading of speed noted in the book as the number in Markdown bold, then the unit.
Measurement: **64** mph
